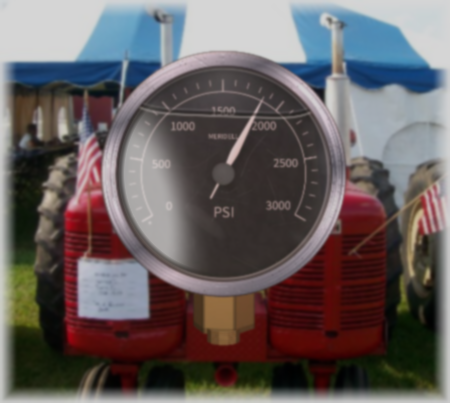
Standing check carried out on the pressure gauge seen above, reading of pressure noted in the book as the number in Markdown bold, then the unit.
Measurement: **1850** psi
